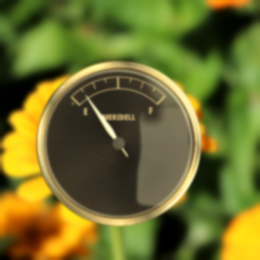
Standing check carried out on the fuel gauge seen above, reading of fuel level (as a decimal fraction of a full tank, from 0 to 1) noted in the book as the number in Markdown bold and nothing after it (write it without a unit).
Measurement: **0.125**
